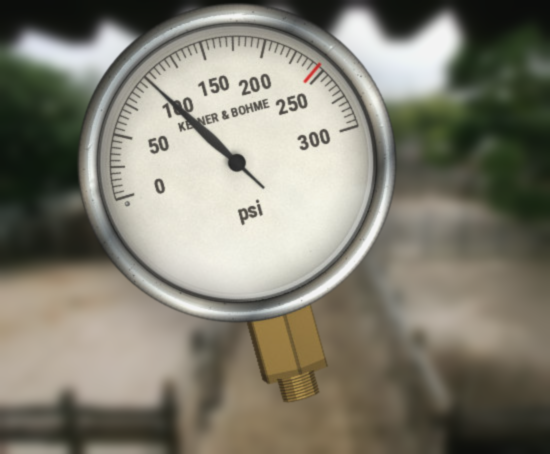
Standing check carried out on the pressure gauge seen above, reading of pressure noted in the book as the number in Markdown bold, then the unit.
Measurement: **100** psi
